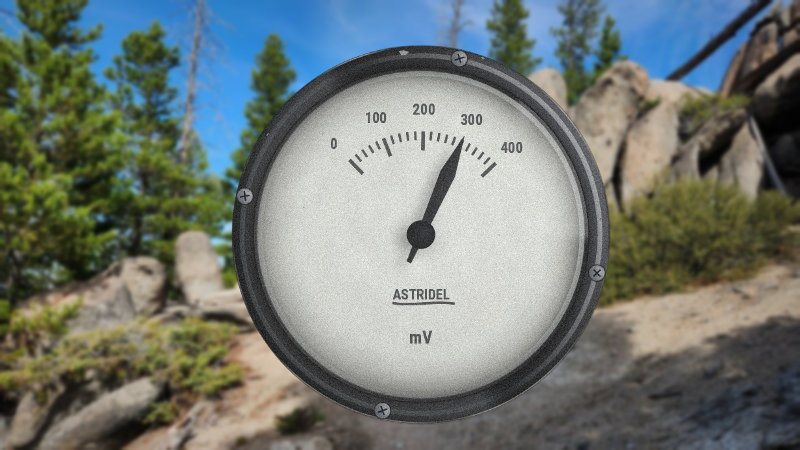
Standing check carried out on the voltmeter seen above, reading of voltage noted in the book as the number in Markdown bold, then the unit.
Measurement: **300** mV
